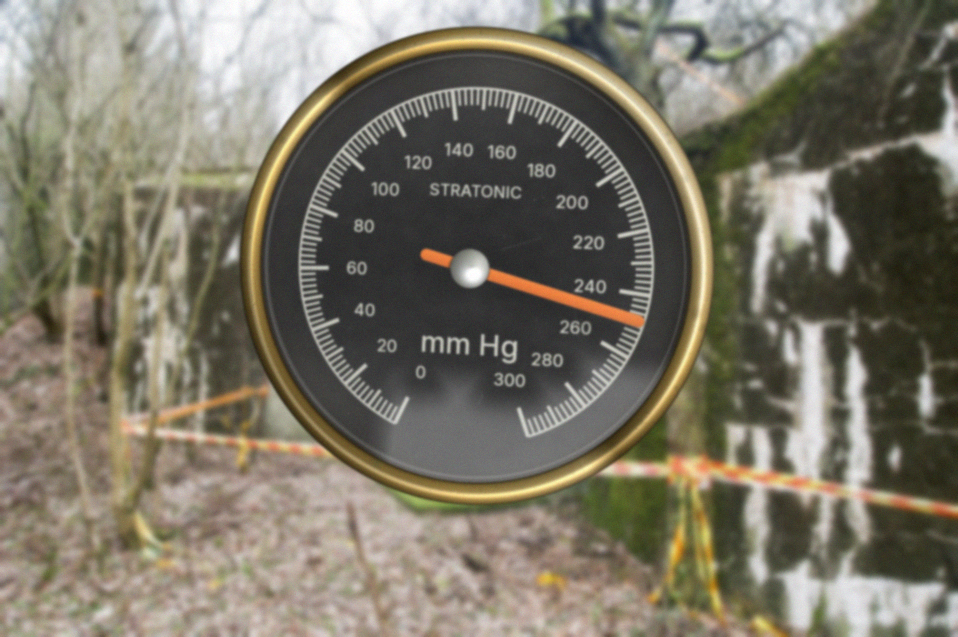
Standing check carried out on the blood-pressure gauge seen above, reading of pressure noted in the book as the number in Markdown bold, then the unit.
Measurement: **248** mmHg
